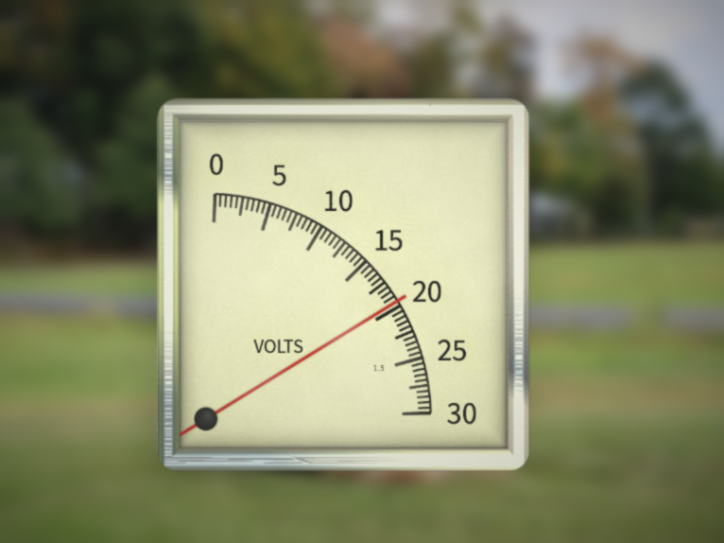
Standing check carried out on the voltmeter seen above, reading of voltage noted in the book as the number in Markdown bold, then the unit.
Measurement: **19.5** V
